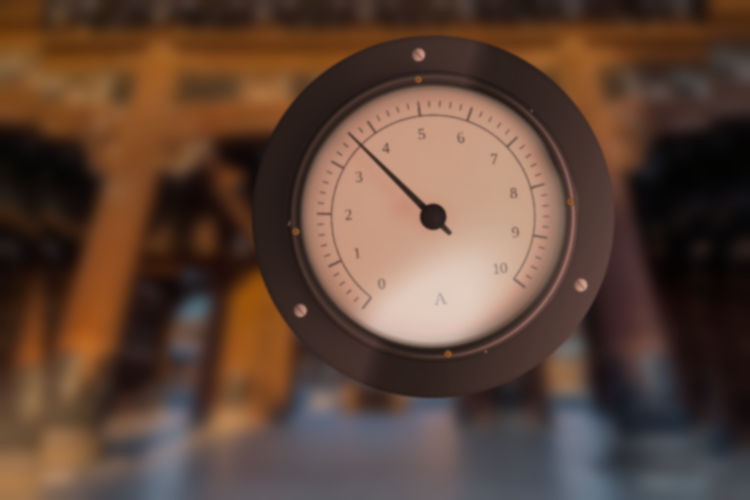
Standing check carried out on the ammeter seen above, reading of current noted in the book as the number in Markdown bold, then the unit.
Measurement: **3.6** A
